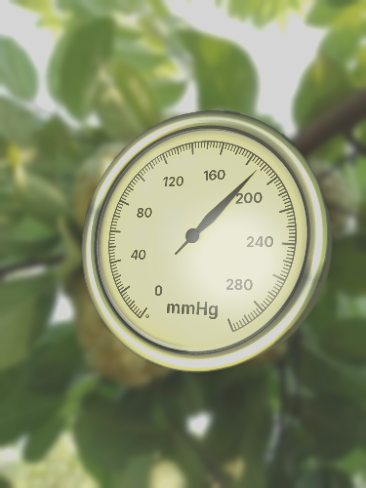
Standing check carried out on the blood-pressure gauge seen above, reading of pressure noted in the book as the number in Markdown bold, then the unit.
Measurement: **190** mmHg
